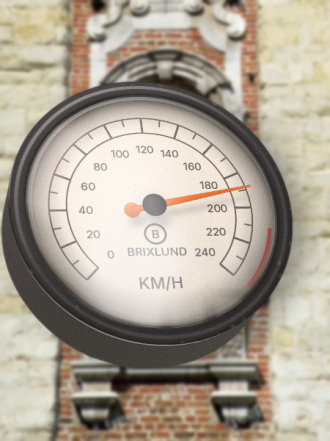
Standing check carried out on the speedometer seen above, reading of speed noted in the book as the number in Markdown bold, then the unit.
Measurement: **190** km/h
